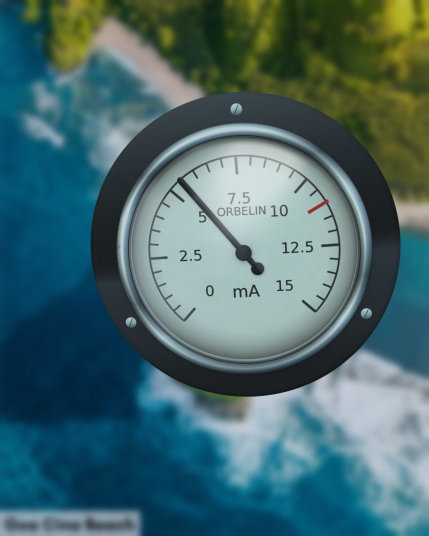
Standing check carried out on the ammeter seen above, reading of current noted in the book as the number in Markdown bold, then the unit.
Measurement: **5.5** mA
